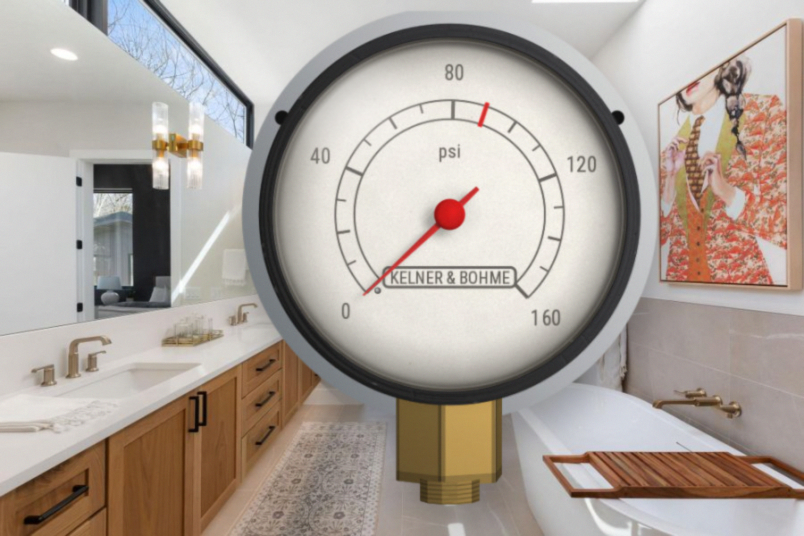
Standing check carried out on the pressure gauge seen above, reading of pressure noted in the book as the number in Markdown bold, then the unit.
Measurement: **0** psi
